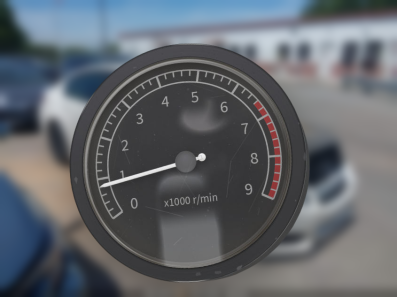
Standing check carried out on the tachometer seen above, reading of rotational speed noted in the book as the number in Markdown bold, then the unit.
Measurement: **800** rpm
